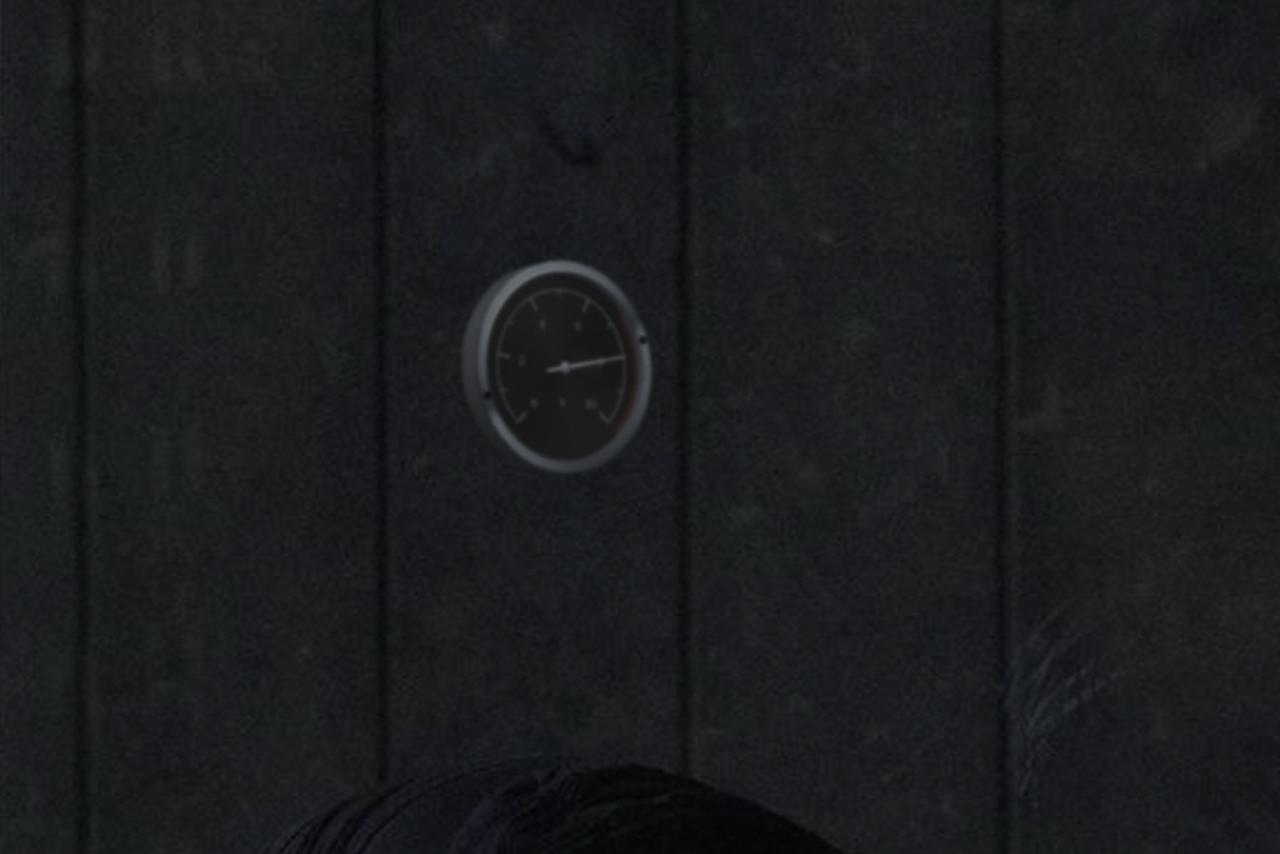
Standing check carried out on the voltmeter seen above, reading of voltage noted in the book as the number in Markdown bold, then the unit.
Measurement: **8** V
